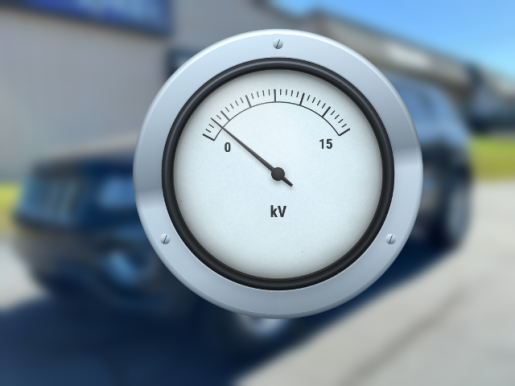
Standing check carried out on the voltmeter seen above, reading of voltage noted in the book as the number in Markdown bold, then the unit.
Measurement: **1.5** kV
